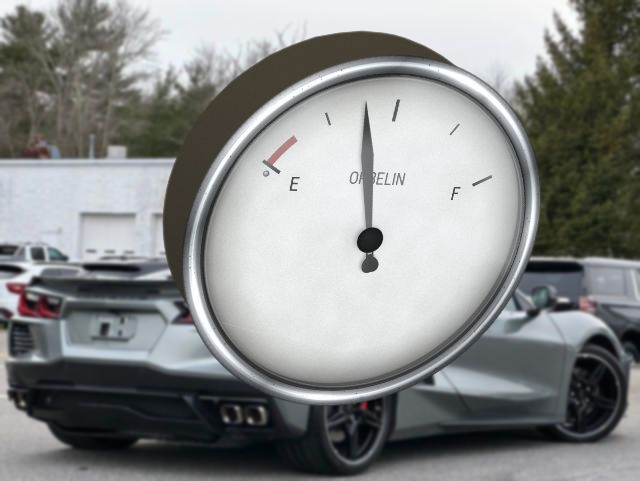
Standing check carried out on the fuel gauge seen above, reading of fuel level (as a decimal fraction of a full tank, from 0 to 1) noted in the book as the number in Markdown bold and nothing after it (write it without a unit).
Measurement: **0.375**
